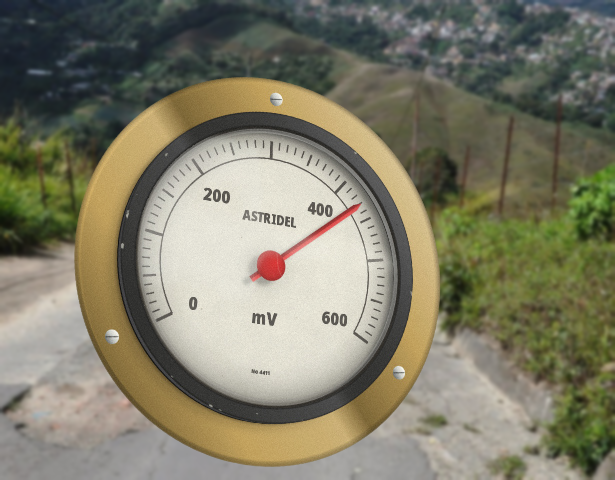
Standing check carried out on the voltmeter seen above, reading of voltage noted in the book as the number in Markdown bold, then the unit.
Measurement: **430** mV
